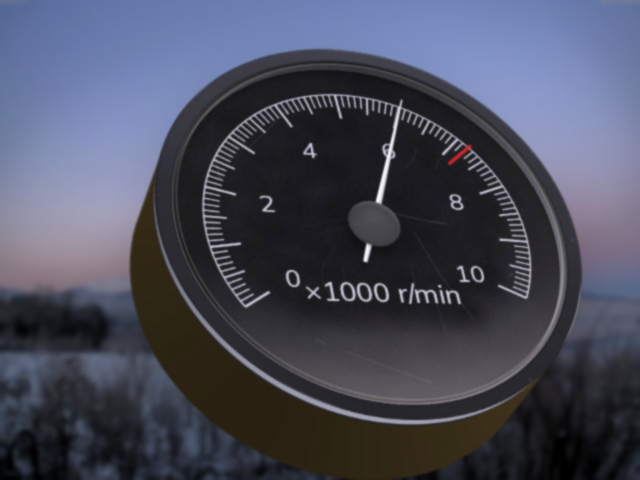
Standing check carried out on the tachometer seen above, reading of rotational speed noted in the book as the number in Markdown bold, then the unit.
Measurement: **6000** rpm
